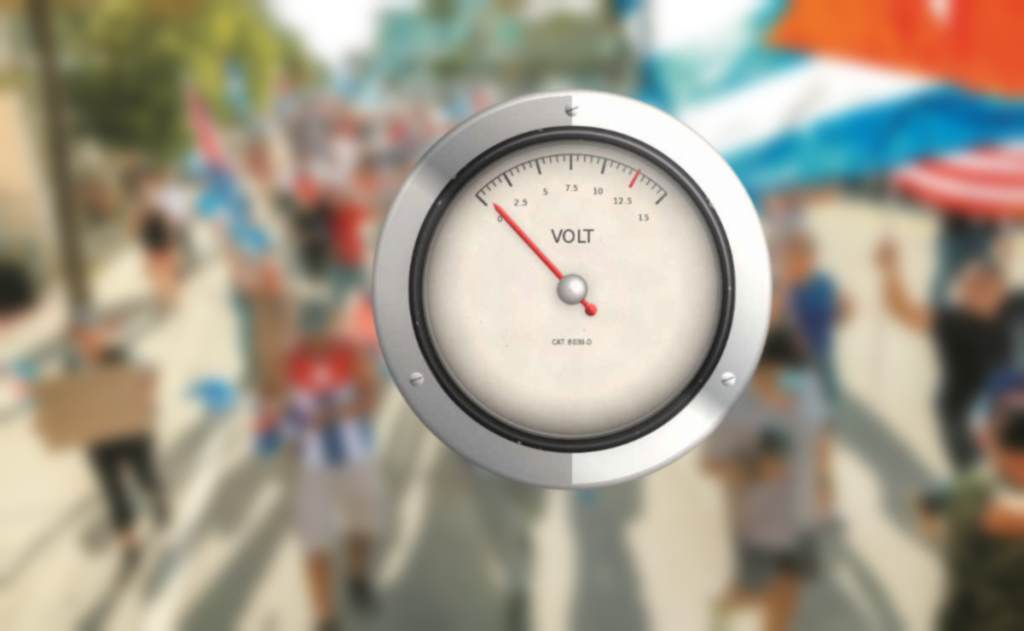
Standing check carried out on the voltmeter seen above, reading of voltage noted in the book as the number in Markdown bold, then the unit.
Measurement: **0.5** V
